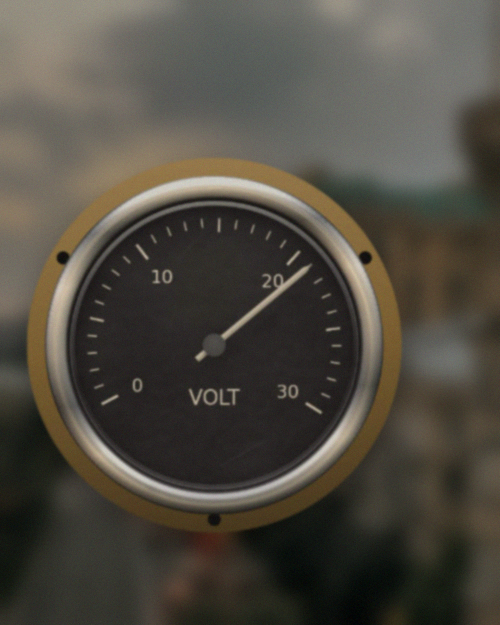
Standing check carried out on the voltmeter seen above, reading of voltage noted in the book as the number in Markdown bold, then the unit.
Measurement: **21** V
